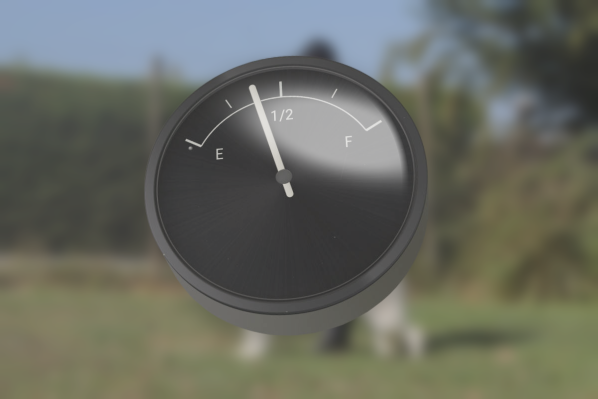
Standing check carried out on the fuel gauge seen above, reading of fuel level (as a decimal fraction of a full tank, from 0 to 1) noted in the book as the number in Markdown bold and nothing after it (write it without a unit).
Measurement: **0.375**
